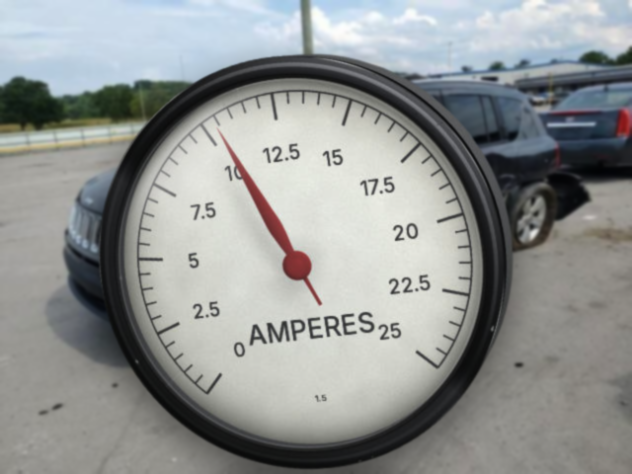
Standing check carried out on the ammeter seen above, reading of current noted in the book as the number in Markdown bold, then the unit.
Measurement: **10.5** A
